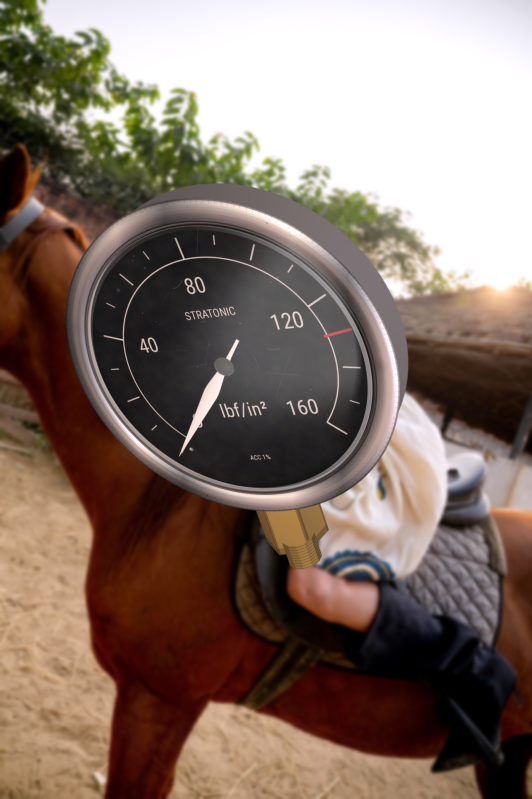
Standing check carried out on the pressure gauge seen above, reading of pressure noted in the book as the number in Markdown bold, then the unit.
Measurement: **0** psi
